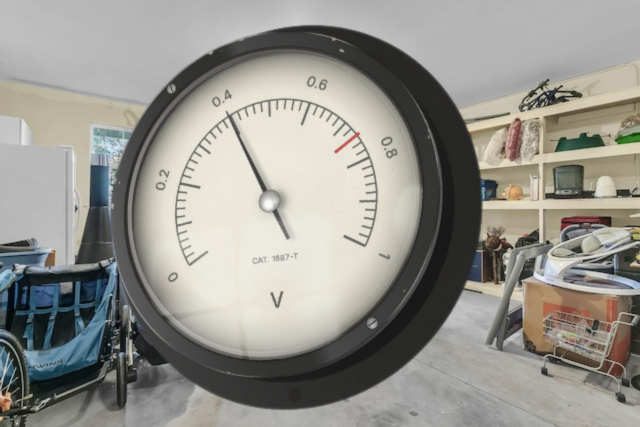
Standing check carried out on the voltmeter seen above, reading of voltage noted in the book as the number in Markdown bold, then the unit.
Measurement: **0.4** V
